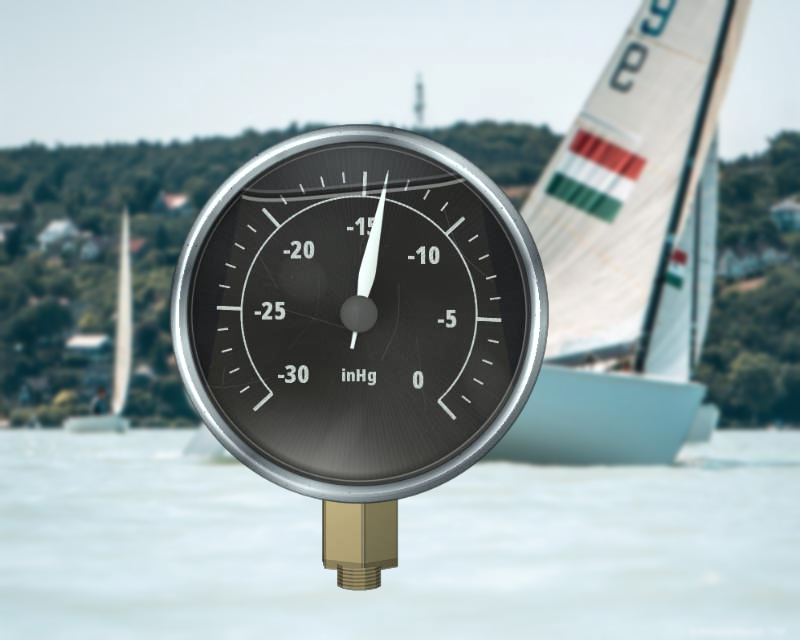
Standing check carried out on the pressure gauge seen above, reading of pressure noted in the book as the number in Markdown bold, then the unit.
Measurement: **-14** inHg
